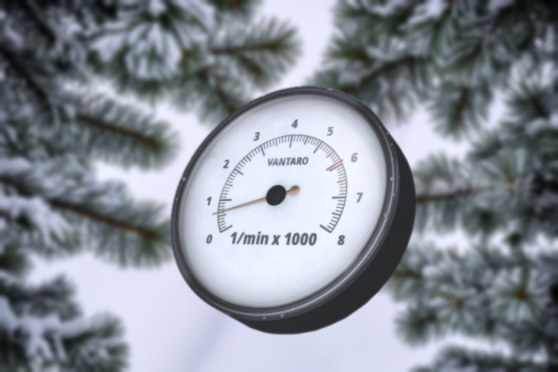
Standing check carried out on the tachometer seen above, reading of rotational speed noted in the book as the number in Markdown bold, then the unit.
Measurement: **500** rpm
